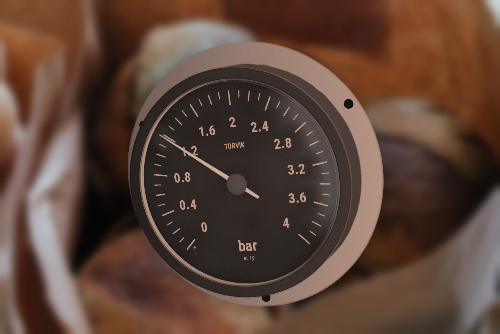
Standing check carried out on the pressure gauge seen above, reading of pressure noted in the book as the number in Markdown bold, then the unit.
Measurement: **1.2** bar
